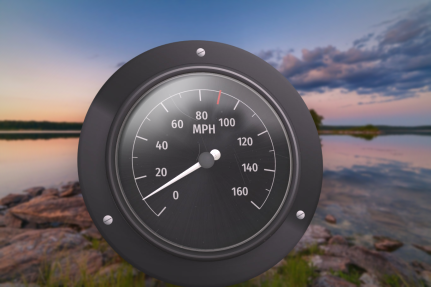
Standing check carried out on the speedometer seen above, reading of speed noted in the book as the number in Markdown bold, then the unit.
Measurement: **10** mph
